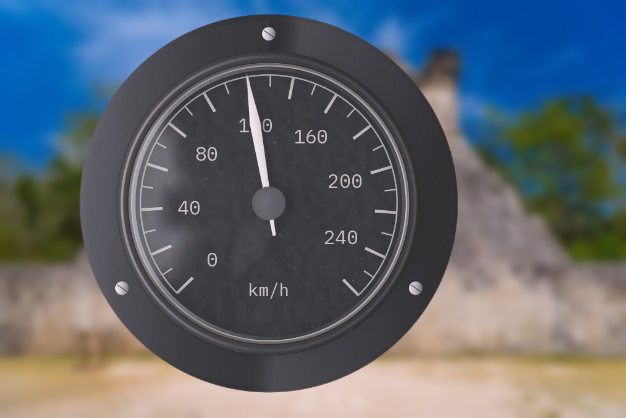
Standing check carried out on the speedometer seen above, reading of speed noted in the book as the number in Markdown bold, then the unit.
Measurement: **120** km/h
